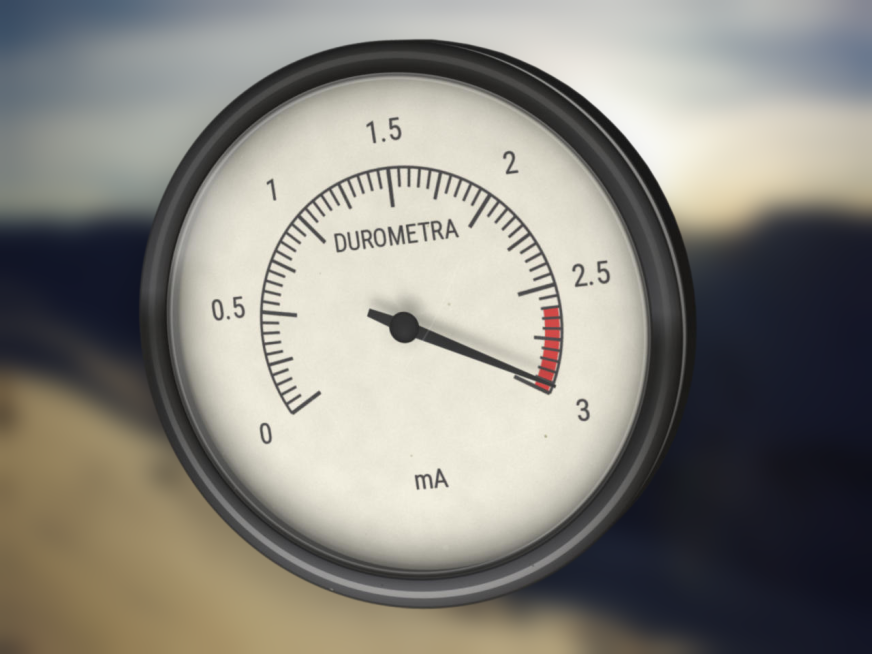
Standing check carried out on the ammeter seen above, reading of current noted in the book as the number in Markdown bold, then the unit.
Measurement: **2.95** mA
